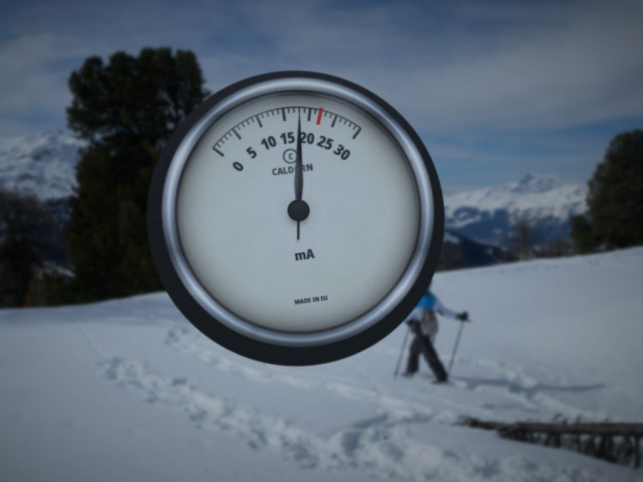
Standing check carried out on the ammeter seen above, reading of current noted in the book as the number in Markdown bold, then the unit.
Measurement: **18** mA
